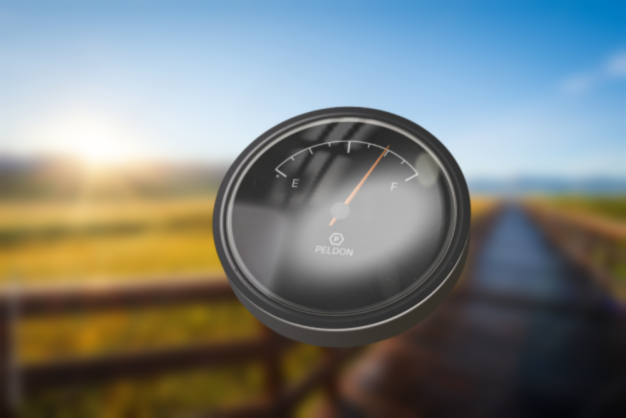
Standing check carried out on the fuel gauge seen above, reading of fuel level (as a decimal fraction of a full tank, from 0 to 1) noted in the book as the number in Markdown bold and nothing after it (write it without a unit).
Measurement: **0.75**
